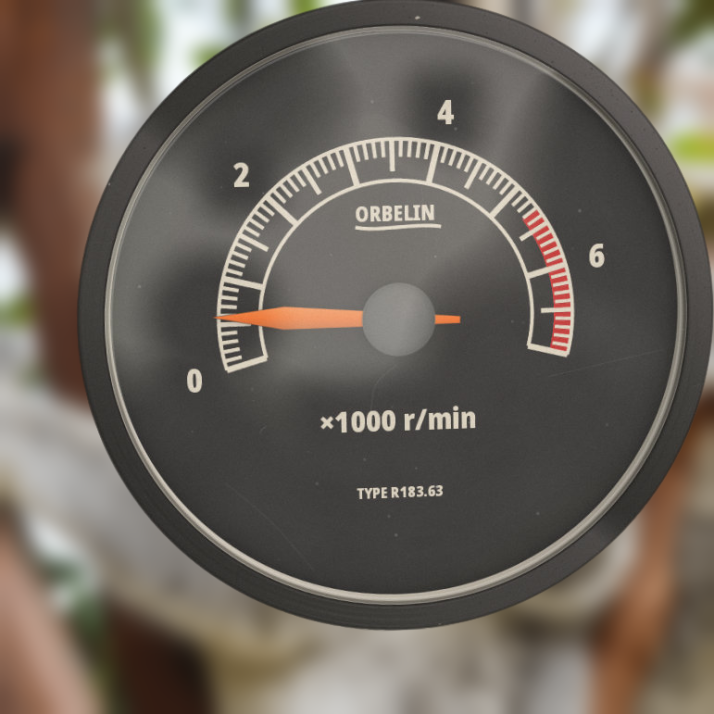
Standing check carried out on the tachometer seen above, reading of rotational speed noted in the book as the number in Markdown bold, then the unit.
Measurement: **600** rpm
